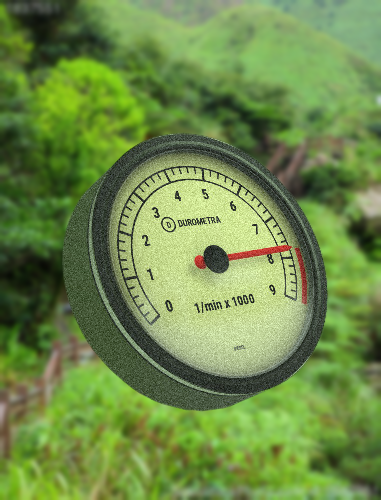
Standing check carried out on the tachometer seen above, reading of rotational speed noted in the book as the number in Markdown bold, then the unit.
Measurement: **7800** rpm
